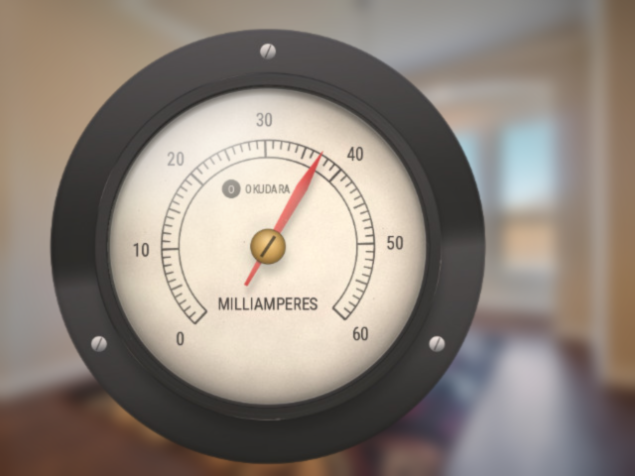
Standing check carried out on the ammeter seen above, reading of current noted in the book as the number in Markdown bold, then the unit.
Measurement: **37** mA
